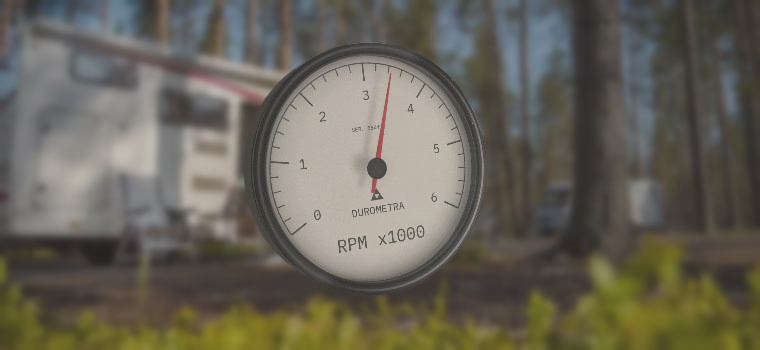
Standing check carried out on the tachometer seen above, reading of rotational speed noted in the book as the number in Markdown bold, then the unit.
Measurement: **3400** rpm
